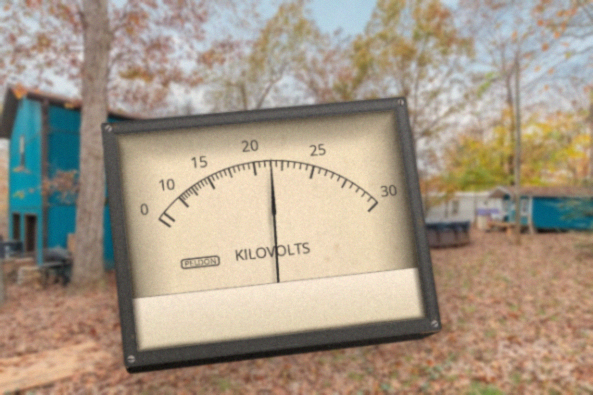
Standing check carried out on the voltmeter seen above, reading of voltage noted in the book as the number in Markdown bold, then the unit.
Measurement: **21.5** kV
